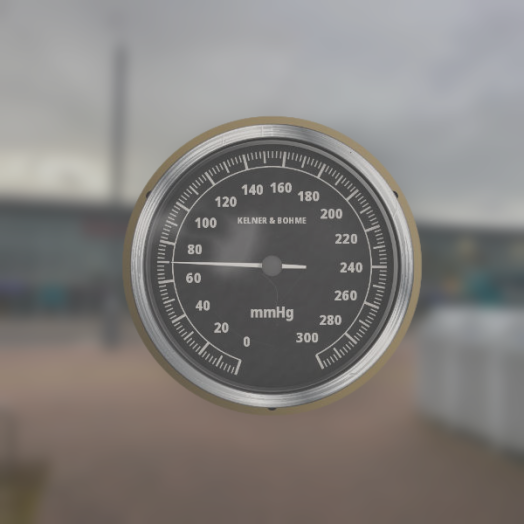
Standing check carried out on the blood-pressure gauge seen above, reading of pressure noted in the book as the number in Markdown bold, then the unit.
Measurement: **70** mmHg
